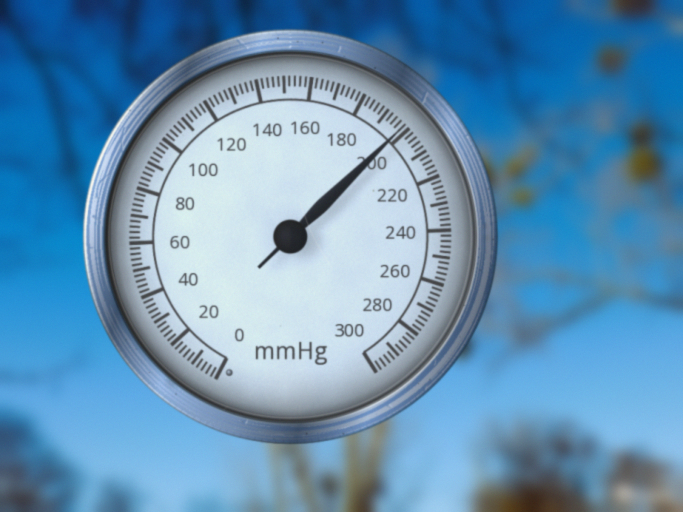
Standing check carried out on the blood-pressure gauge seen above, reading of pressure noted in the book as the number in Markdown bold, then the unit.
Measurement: **198** mmHg
